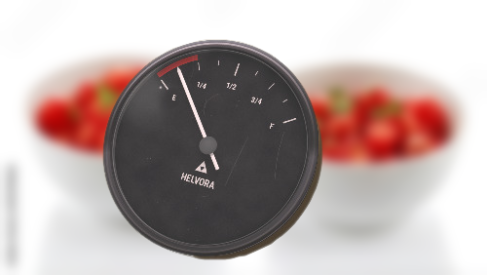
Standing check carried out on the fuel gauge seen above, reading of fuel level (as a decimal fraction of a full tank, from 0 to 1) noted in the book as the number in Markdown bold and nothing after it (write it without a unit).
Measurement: **0.125**
